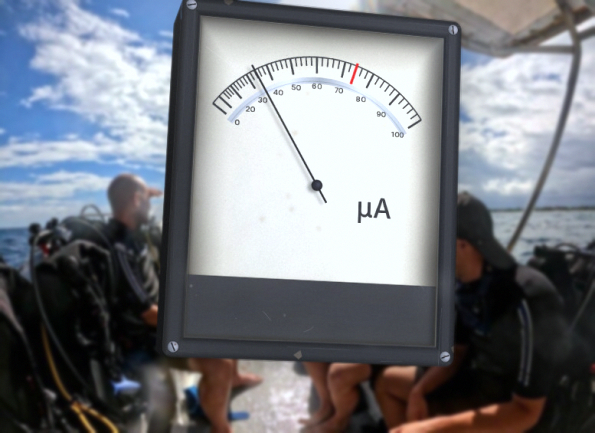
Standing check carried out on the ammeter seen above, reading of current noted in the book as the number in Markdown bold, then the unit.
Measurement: **34** µA
